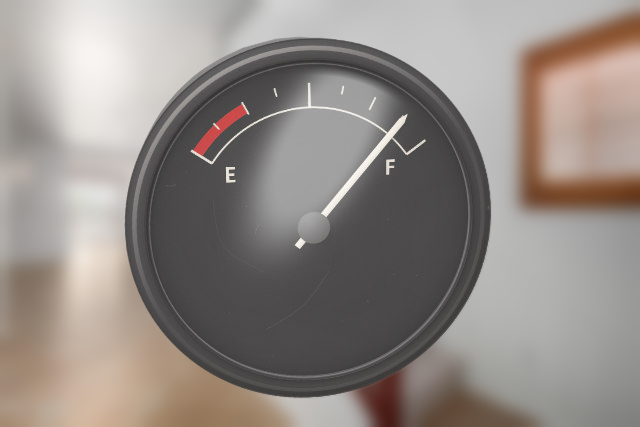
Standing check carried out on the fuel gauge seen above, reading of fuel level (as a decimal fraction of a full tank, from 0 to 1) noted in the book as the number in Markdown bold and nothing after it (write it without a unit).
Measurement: **0.875**
